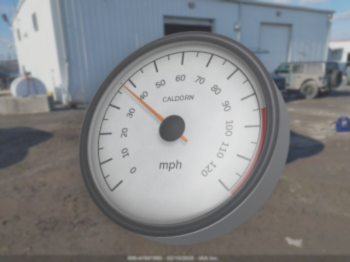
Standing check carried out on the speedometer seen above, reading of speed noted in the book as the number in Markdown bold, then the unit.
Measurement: **37.5** mph
